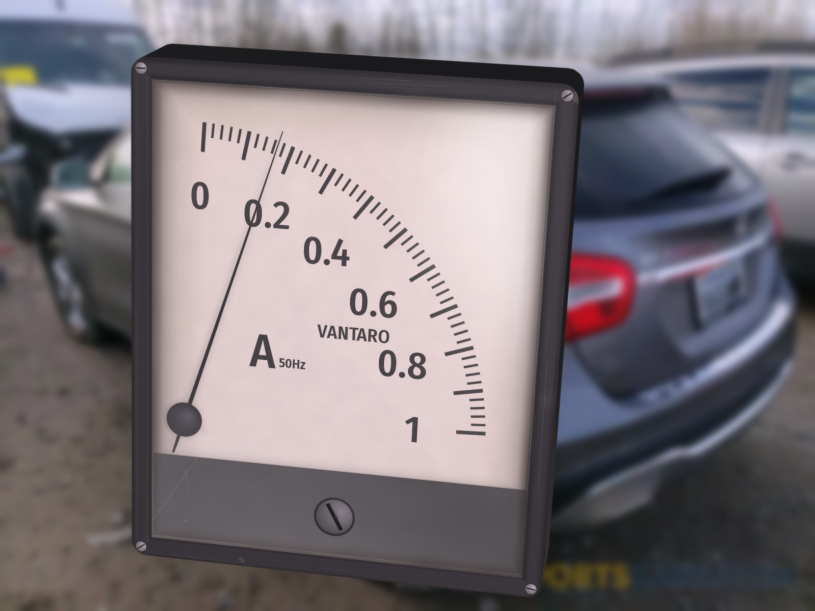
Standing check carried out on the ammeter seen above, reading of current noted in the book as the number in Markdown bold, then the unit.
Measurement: **0.17** A
